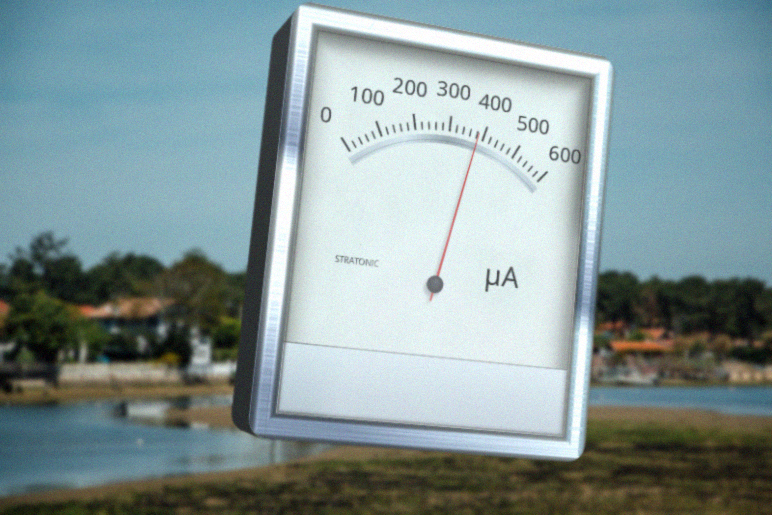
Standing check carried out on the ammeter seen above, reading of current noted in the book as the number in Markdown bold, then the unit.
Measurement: **380** µA
